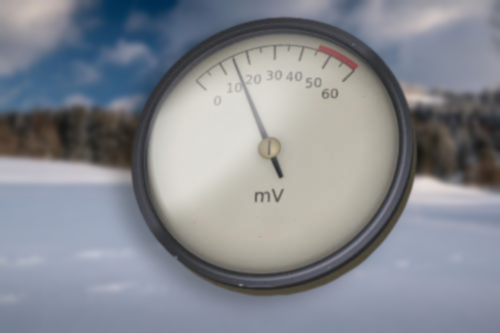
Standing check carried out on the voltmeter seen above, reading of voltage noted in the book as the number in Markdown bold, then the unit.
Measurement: **15** mV
